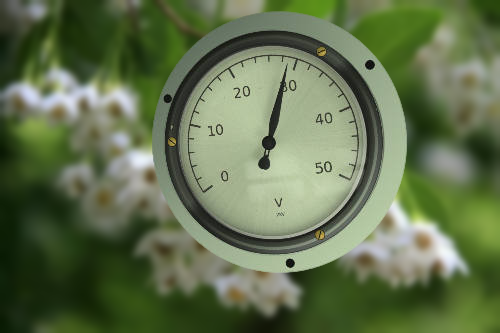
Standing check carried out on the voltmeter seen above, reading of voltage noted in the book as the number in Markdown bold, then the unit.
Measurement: **29** V
